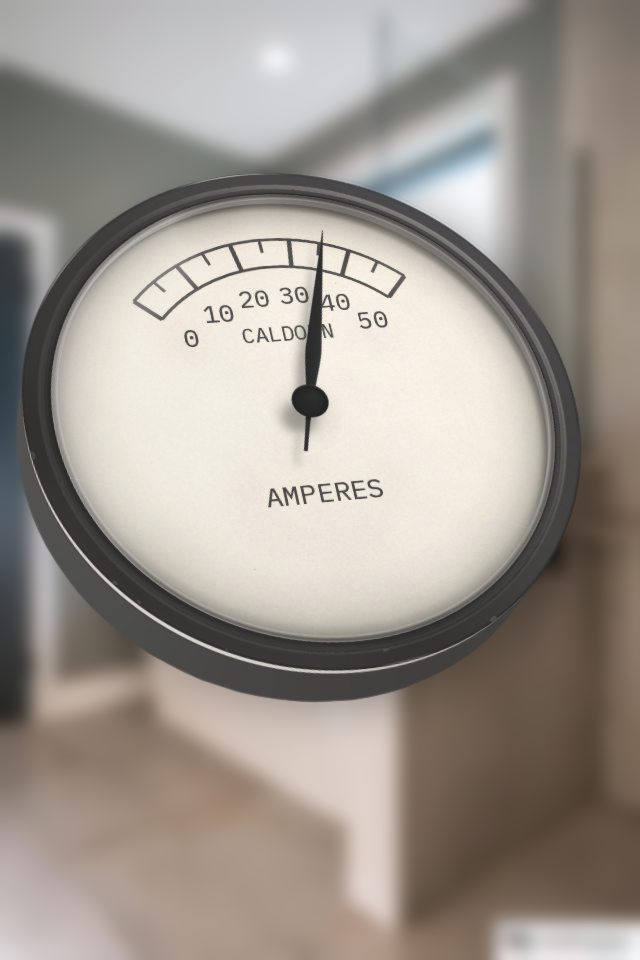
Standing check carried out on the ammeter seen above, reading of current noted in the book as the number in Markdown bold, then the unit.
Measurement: **35** A
